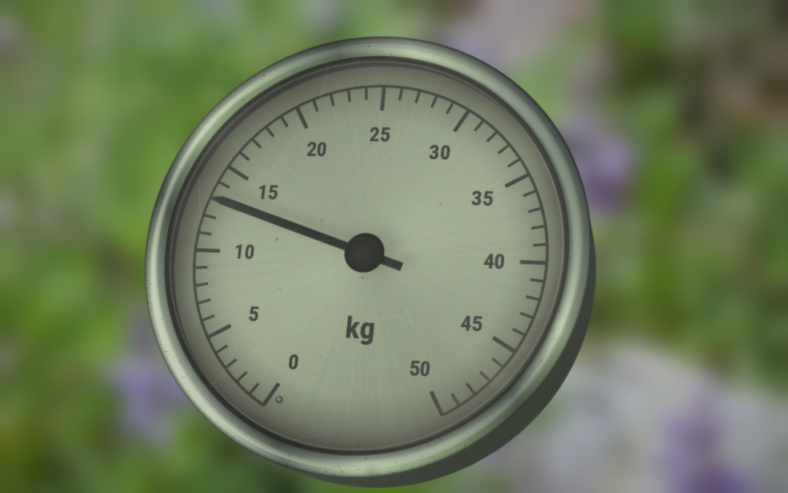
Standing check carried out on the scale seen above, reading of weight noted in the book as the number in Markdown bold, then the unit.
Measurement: **13** kg
